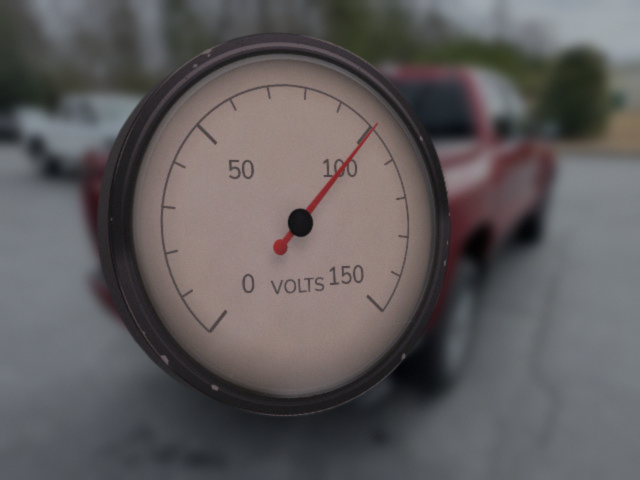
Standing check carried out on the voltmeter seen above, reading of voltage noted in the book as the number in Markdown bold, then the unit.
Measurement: **100** V
